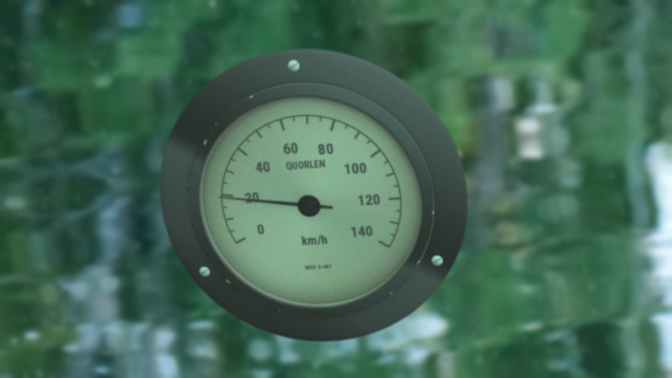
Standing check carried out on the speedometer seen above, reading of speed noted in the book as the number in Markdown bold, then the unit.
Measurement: **20** km/h
